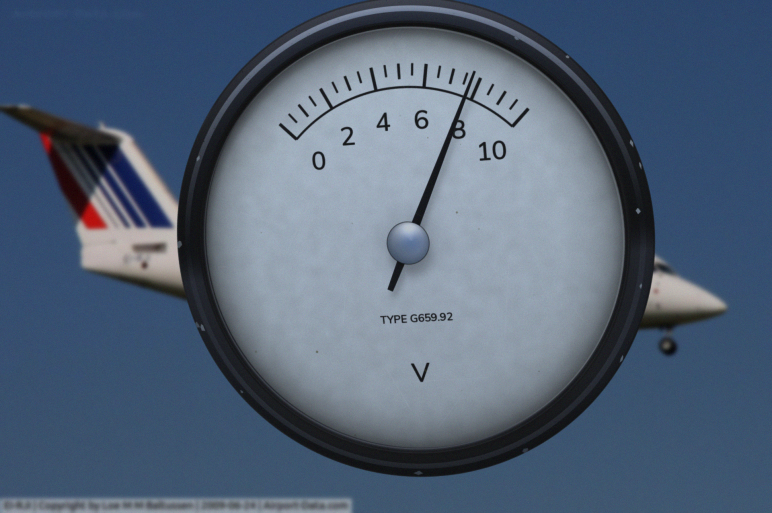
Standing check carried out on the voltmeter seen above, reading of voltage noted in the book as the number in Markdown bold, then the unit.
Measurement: **7.75** V
